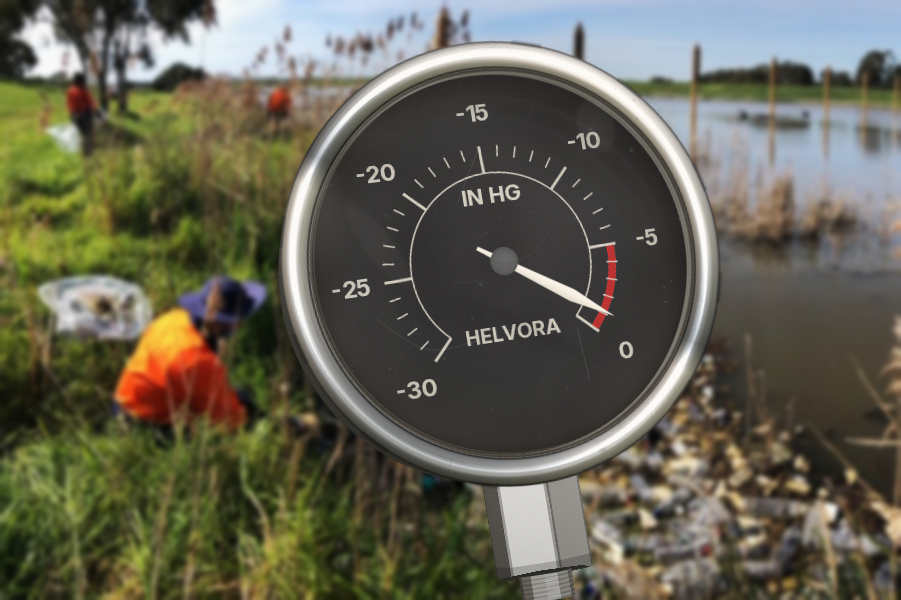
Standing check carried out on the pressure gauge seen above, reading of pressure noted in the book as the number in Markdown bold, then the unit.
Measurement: **-1** inHg
